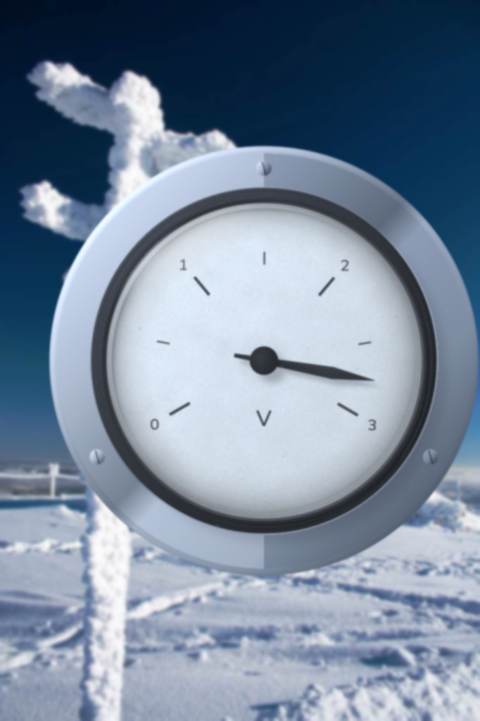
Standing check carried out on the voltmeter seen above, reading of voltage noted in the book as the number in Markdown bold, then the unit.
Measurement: **2.75** V
